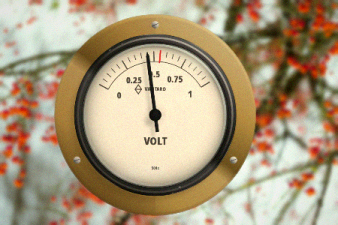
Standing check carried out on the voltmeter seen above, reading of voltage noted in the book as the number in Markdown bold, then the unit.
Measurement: **0.45** V
